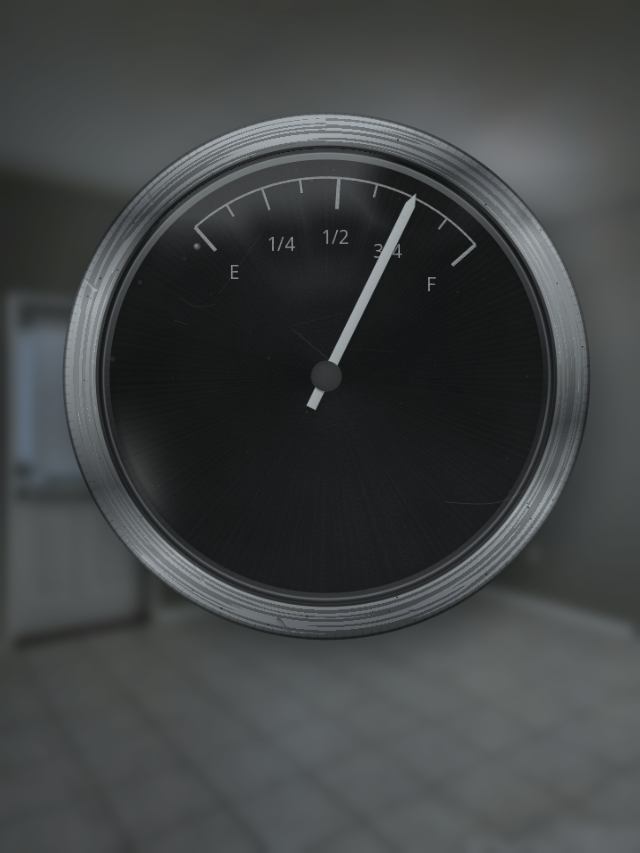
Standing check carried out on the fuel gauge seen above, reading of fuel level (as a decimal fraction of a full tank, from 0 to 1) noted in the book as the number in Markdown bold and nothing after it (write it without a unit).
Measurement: **0.75**
